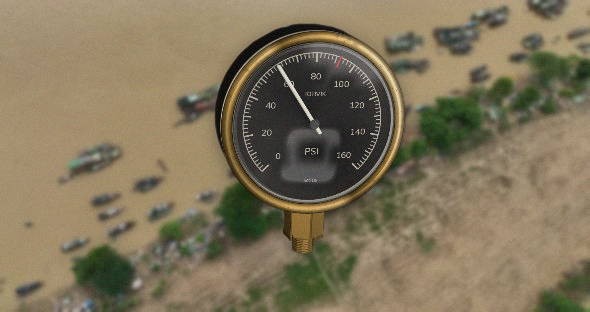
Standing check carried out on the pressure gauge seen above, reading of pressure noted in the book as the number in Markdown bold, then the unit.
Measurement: **60** psi
